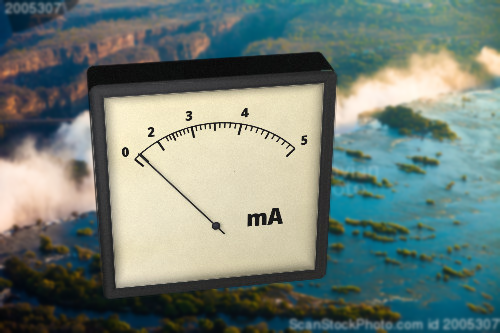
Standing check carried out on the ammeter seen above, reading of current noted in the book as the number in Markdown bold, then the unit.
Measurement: **1** mA
